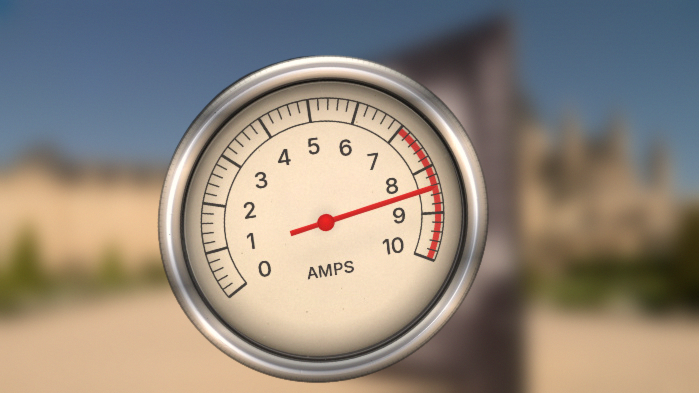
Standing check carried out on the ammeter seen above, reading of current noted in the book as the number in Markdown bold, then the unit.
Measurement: **8.4** A
